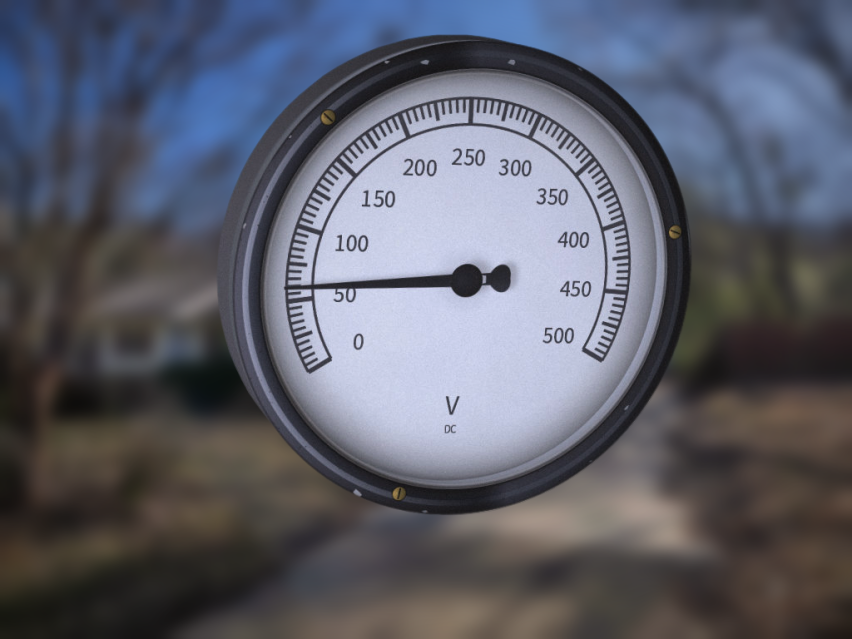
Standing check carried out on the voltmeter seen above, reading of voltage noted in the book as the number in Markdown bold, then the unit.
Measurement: **60** V
